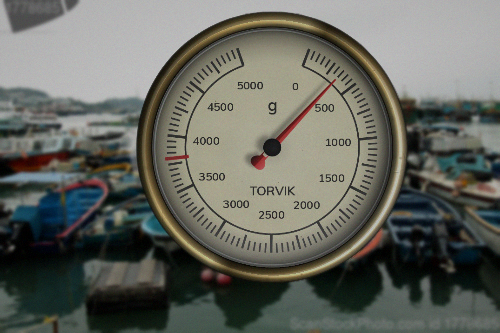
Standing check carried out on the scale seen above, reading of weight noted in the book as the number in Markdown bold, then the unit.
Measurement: **350** g
